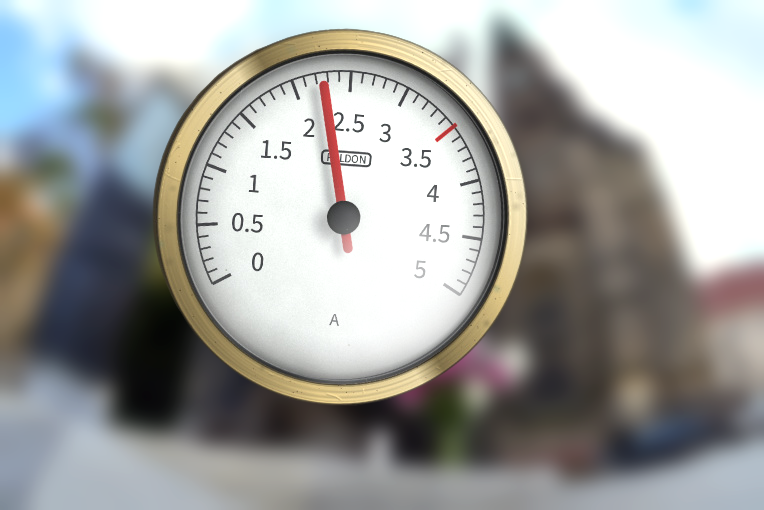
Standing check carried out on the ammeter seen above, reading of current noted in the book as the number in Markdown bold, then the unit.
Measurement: **2.25** A
